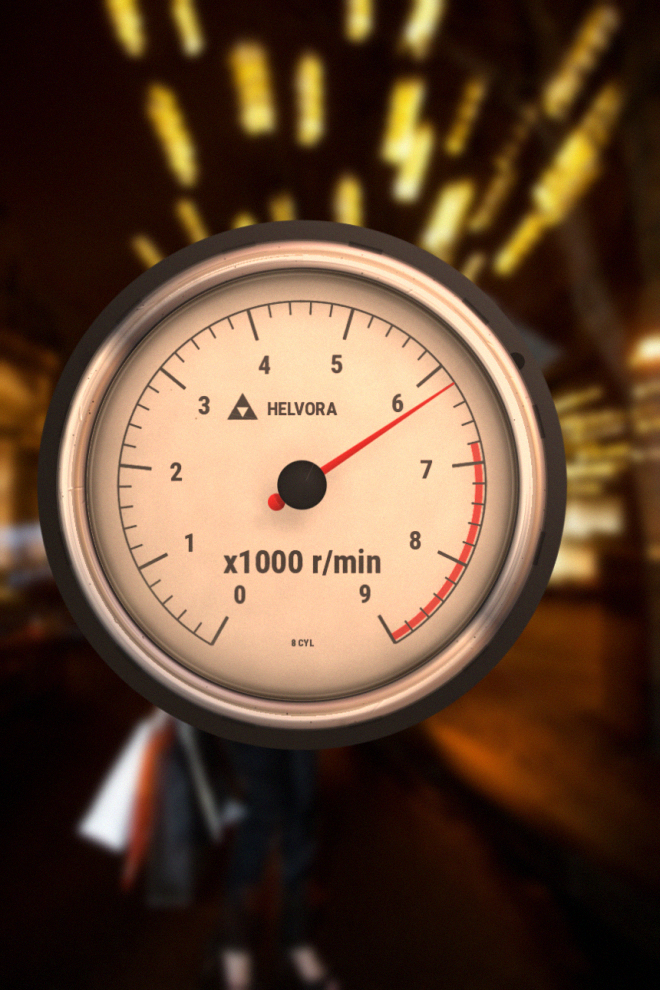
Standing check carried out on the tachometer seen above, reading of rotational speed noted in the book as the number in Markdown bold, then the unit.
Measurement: **6200** rpm
